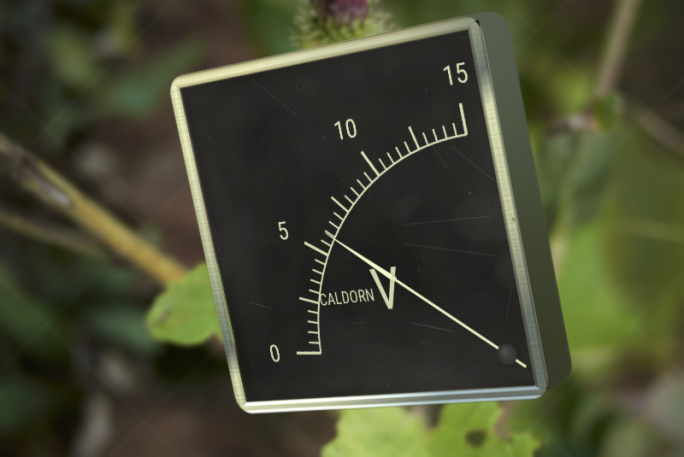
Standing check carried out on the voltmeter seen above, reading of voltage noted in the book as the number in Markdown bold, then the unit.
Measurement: **6** V
